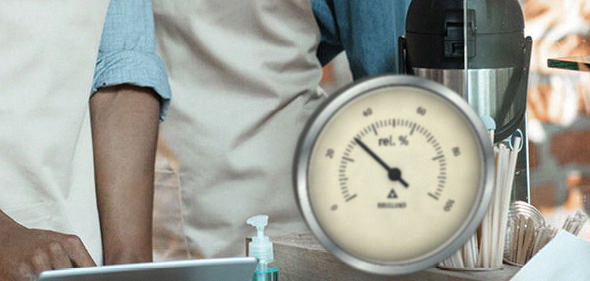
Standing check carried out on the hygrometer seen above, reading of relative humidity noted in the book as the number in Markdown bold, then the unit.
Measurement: **30** %
